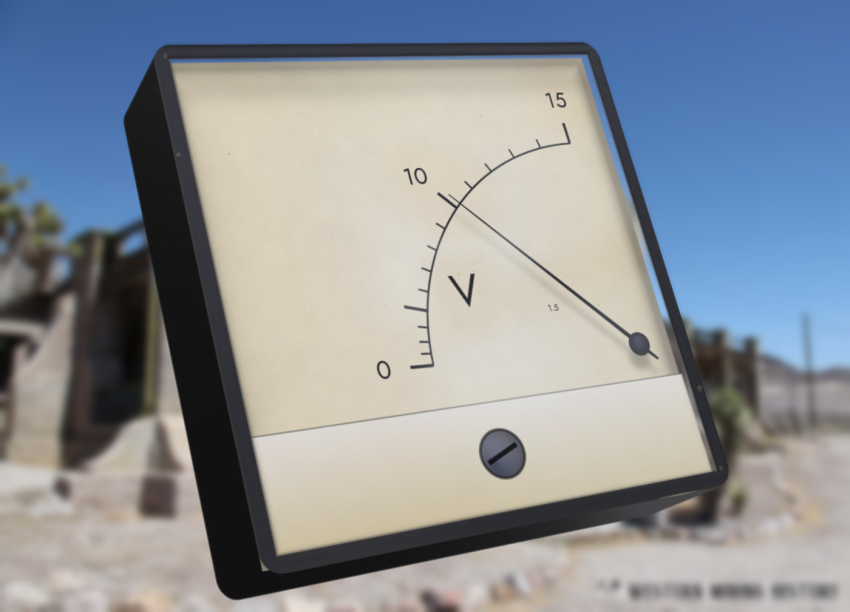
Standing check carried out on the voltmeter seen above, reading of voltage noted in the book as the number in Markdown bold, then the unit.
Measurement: **10** V
